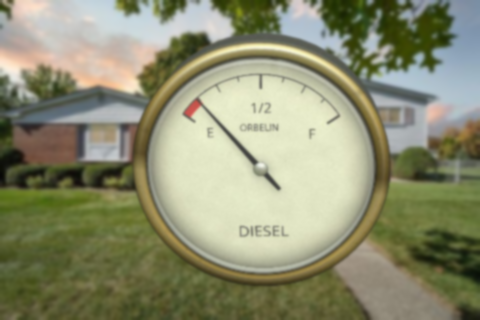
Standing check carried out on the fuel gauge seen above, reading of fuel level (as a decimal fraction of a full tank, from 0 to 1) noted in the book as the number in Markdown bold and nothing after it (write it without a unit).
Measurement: **0.125**
